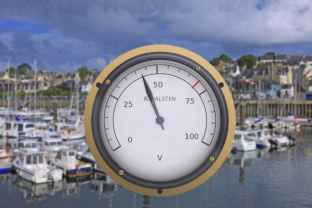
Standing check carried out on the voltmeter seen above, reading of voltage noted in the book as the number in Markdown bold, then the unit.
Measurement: **42.5** V
